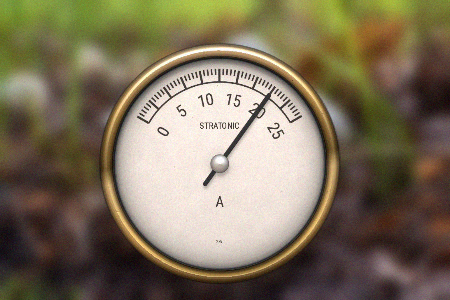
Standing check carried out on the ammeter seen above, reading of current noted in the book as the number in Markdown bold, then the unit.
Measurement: **20** A
